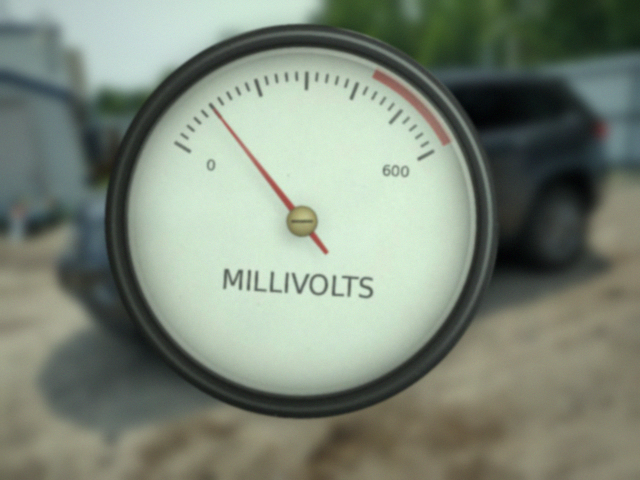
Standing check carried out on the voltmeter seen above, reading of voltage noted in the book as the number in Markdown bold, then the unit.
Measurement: **100** mV
